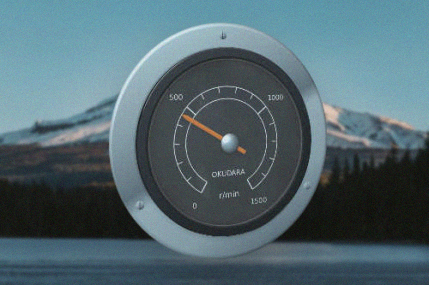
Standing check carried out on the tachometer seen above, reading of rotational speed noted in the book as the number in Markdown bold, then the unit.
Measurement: **450** rpm
